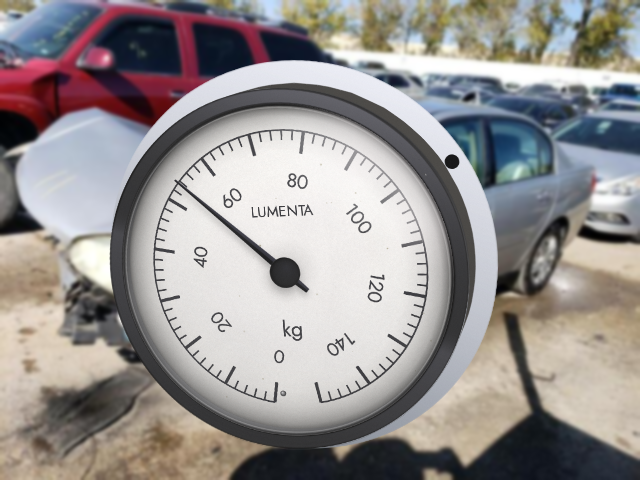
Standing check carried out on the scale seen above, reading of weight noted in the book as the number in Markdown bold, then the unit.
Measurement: **54** kg
